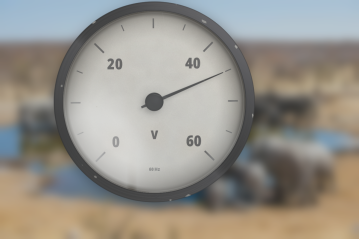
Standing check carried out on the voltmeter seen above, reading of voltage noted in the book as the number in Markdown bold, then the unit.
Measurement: **45** V
